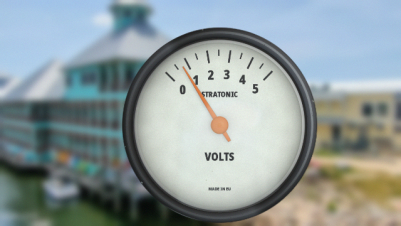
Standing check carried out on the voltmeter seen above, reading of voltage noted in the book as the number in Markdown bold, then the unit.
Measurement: **0.75** V
